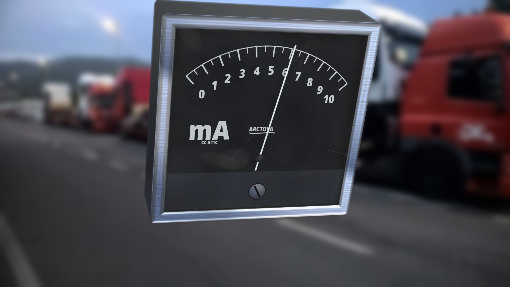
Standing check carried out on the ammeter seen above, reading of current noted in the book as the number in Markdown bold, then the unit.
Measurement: **6** mA
